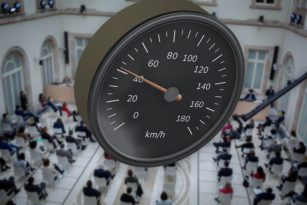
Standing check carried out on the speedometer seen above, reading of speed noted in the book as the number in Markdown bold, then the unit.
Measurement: **42.5** km/h
